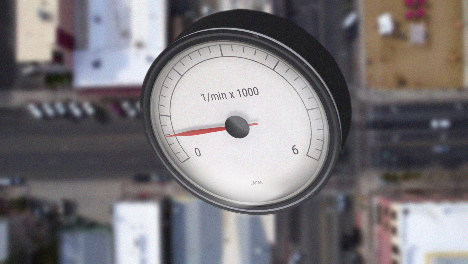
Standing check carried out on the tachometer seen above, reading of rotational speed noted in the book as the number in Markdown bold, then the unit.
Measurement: **600** rpm
